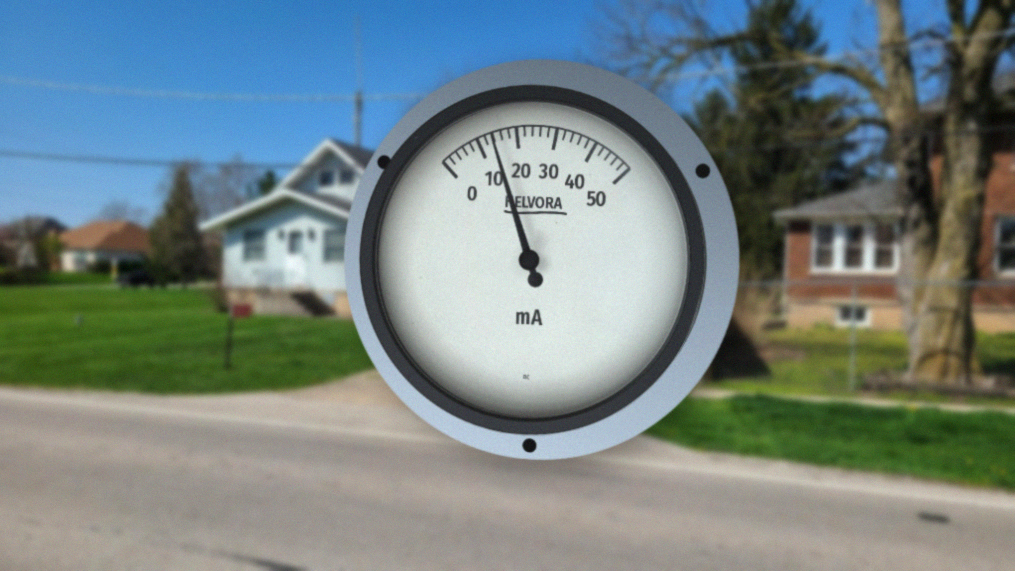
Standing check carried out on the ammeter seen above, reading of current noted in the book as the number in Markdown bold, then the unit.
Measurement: **14** mA
